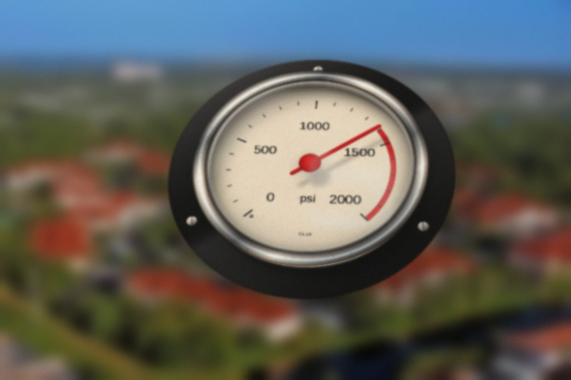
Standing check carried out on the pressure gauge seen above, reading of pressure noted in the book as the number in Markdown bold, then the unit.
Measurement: **1400** psi
